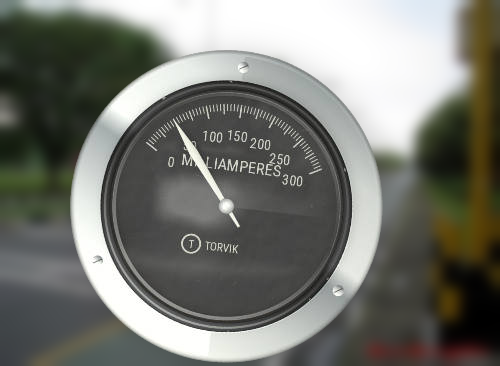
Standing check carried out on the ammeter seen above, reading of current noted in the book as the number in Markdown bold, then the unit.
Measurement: **50** mA
